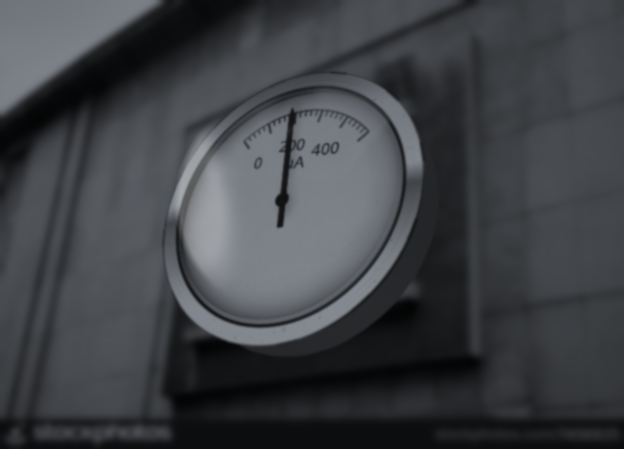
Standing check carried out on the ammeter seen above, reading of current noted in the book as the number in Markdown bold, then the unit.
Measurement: **200** µA
